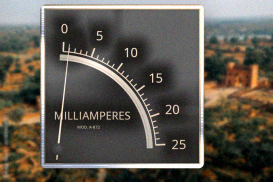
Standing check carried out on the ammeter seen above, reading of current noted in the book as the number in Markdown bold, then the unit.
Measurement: **1** mA
